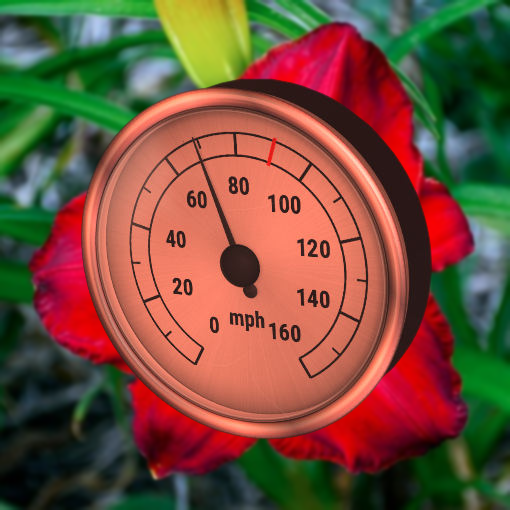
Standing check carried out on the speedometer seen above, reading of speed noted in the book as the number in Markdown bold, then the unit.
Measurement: **70** mph
